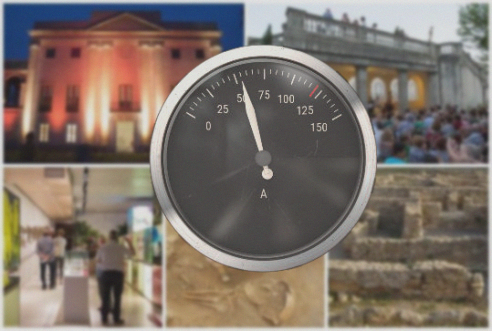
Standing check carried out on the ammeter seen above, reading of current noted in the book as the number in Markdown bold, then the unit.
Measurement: **55** A
